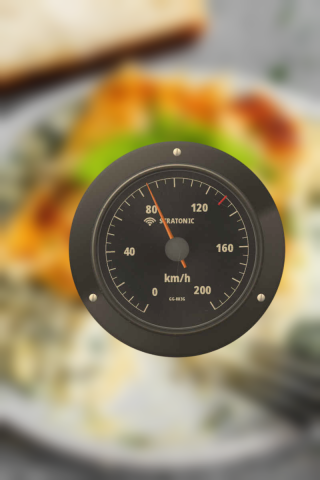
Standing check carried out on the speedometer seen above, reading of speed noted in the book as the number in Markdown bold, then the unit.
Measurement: **85** km/h
